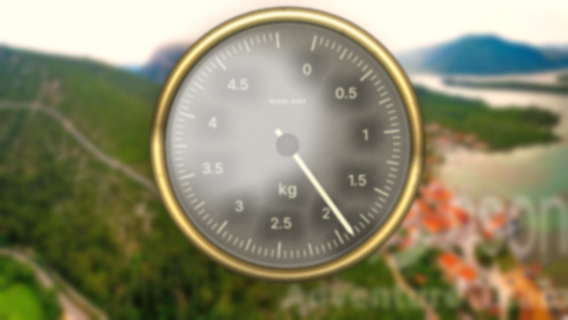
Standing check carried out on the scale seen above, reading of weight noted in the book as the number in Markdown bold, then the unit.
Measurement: **1.9** kg
